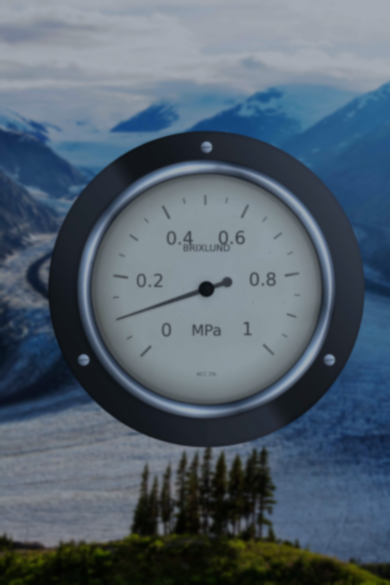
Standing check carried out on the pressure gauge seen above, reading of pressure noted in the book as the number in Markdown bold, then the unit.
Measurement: **0.1** MPa
